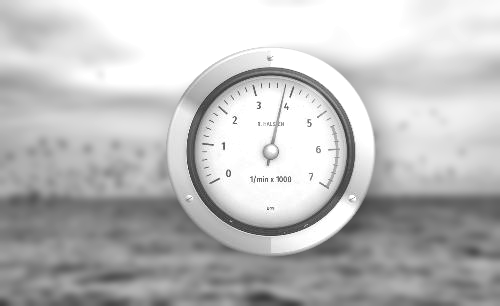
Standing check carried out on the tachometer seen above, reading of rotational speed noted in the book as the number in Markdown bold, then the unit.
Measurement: **3800** rpm
